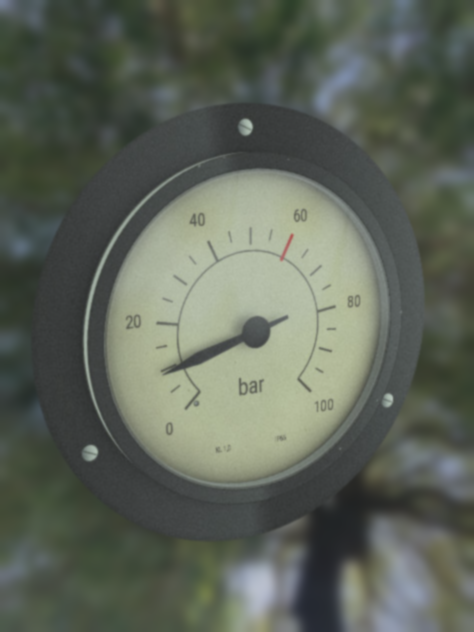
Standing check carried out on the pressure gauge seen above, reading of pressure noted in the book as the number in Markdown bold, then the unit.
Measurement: **10** bar
